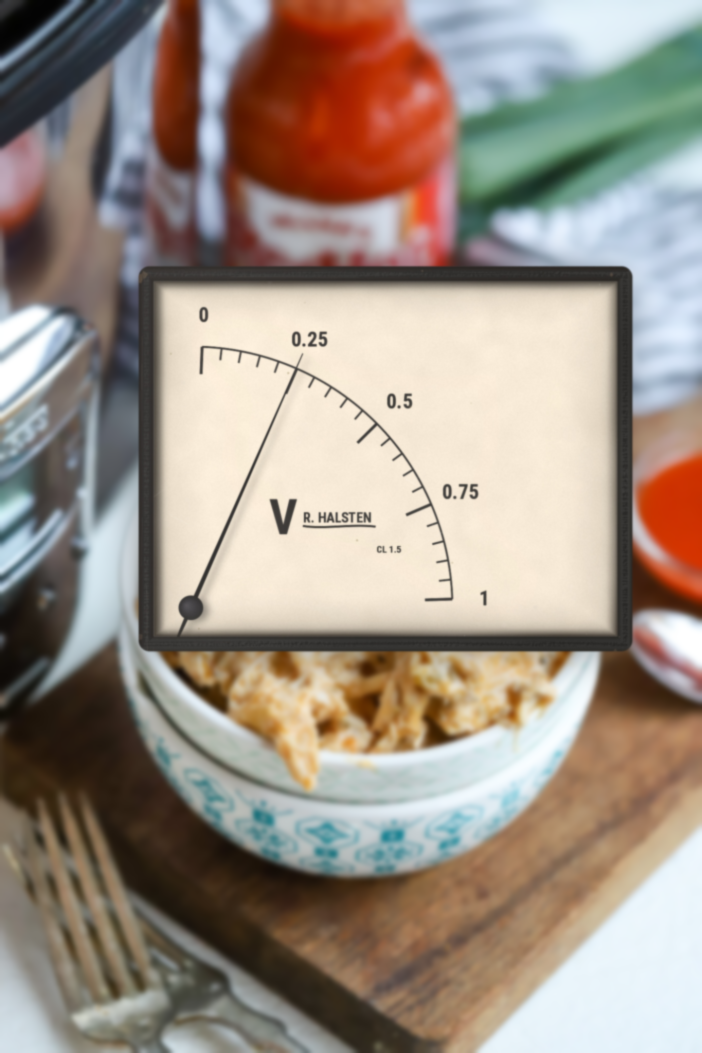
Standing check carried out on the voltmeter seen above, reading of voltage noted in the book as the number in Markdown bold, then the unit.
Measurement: **0.25** V
